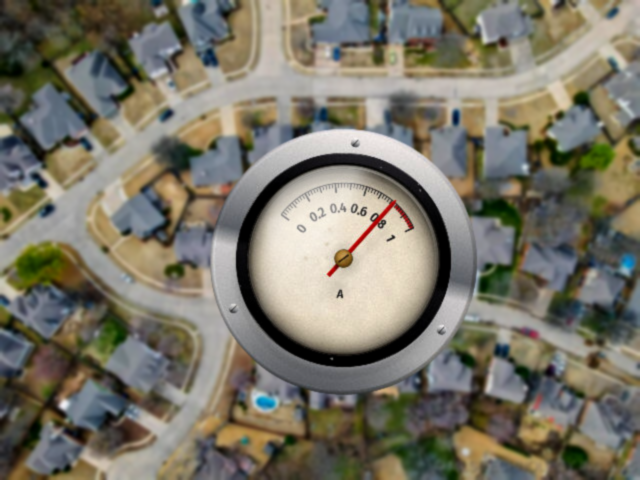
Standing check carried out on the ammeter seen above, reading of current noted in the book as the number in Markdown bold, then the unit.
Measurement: **0.8** A
